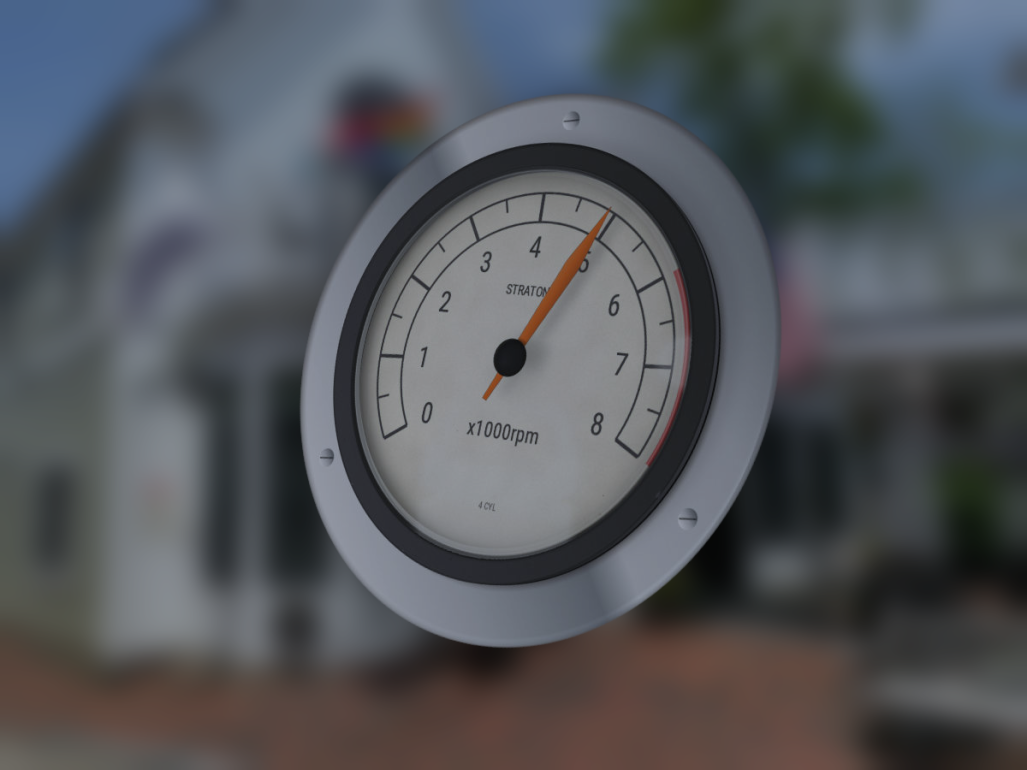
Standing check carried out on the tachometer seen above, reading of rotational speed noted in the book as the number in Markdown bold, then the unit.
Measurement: **5000** rpm
